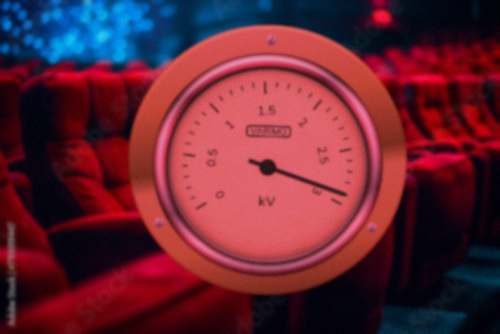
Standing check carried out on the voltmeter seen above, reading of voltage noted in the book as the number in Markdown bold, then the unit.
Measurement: **2.9** kV
